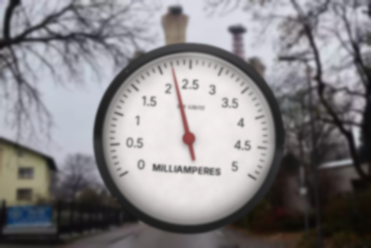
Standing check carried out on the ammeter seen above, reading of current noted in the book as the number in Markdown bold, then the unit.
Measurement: **2.2** mA
